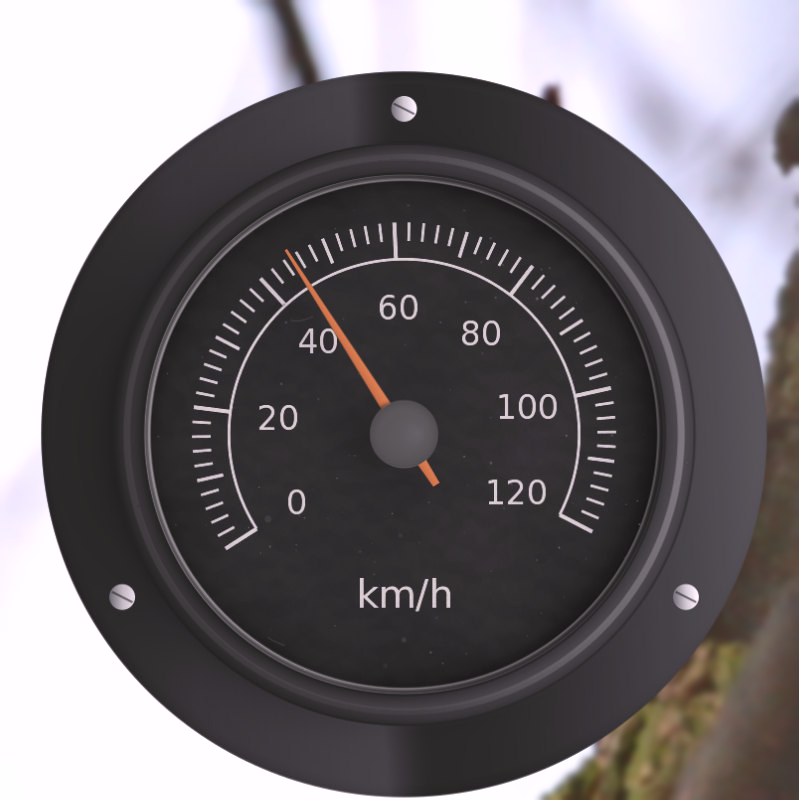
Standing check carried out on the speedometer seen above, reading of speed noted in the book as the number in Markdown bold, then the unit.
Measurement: **45** km/h
